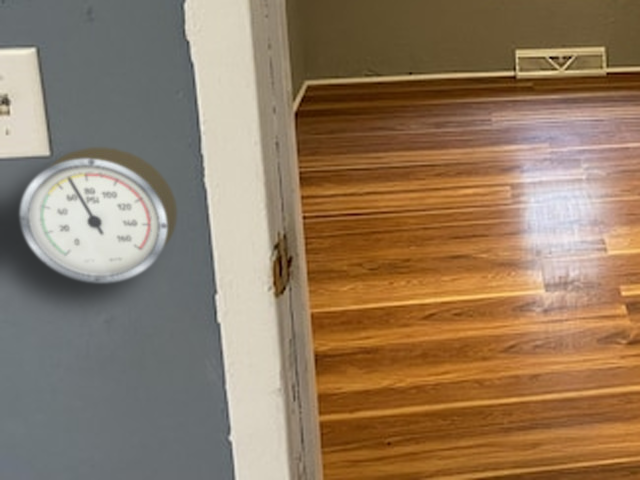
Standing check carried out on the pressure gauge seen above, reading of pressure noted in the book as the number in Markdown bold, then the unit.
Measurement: **70** psi
